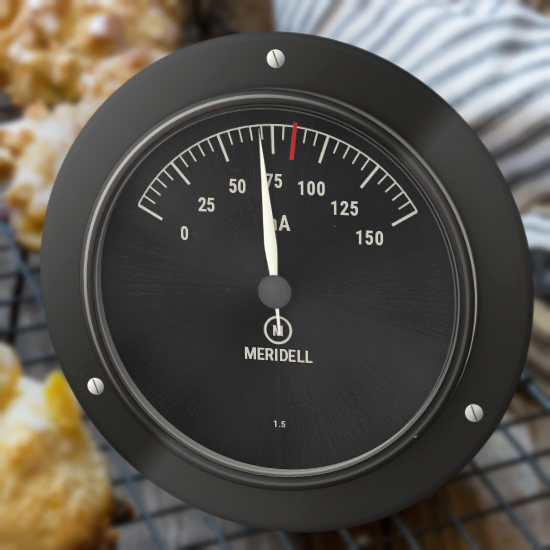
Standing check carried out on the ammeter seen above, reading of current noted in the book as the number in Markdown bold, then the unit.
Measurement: **70** mA
